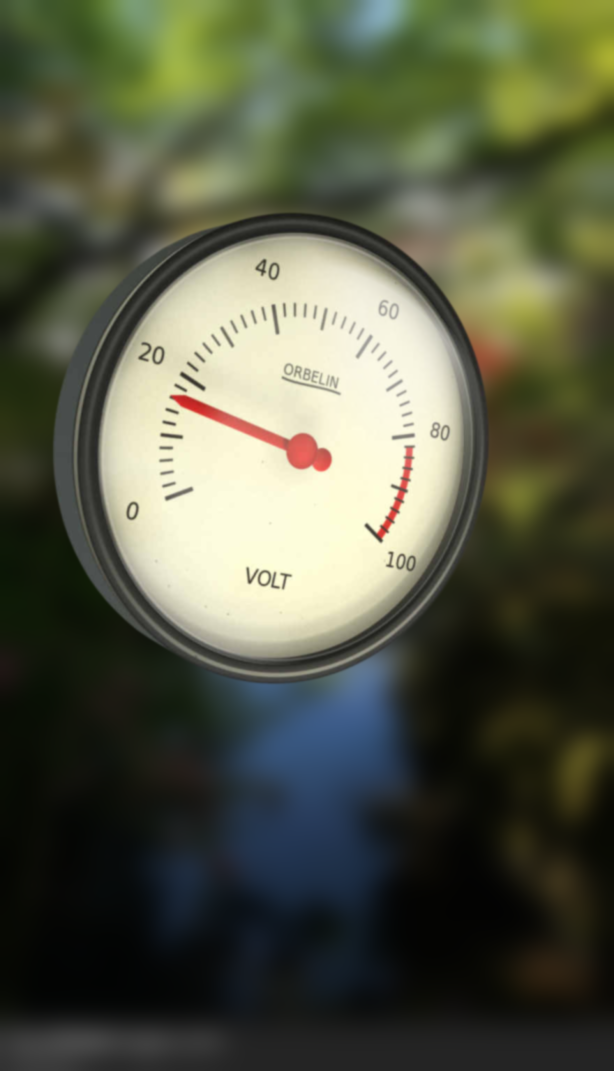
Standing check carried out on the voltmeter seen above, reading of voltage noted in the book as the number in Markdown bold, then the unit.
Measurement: **16** V
